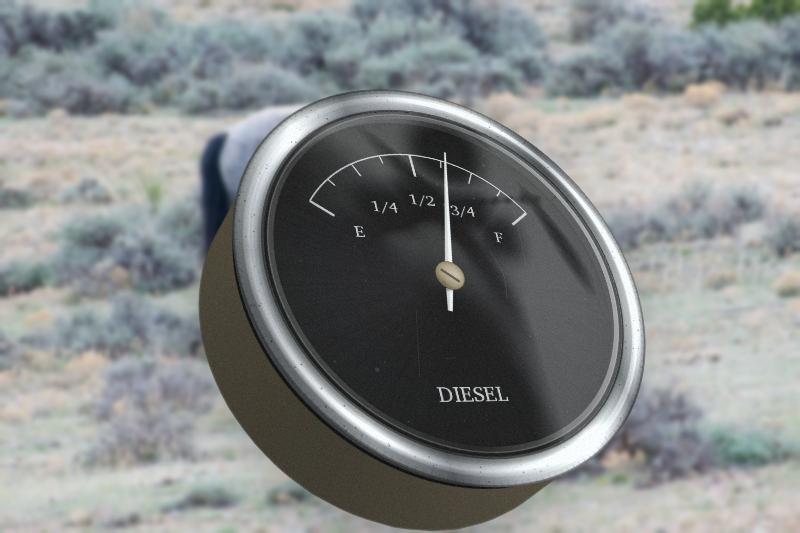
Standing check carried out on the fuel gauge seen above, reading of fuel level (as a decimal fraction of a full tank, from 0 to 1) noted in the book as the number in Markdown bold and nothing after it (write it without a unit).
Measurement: **0.625**
